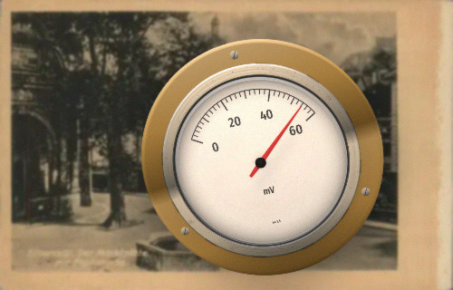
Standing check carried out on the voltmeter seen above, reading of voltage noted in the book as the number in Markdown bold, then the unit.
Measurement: **54** mV
